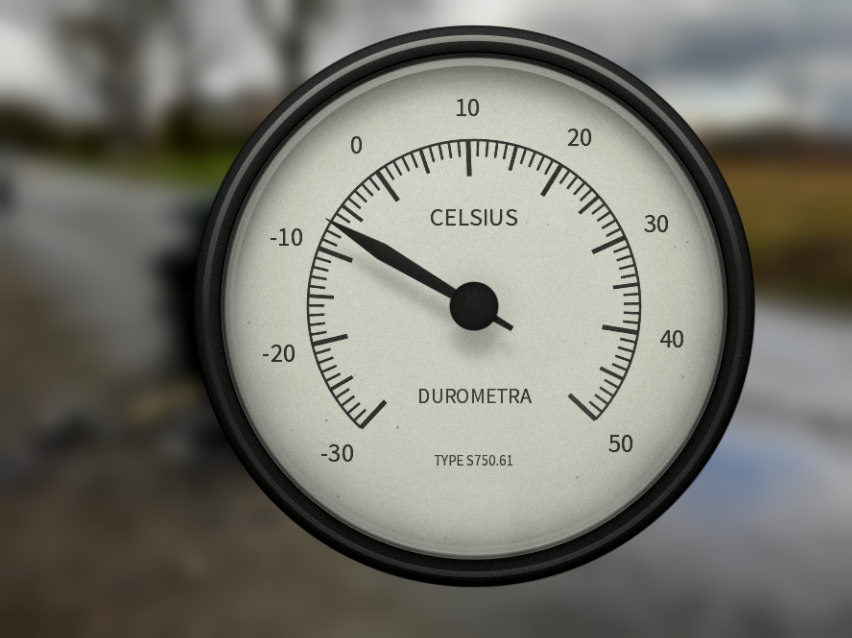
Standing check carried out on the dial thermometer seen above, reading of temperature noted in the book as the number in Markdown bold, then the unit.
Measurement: **-7** °C
